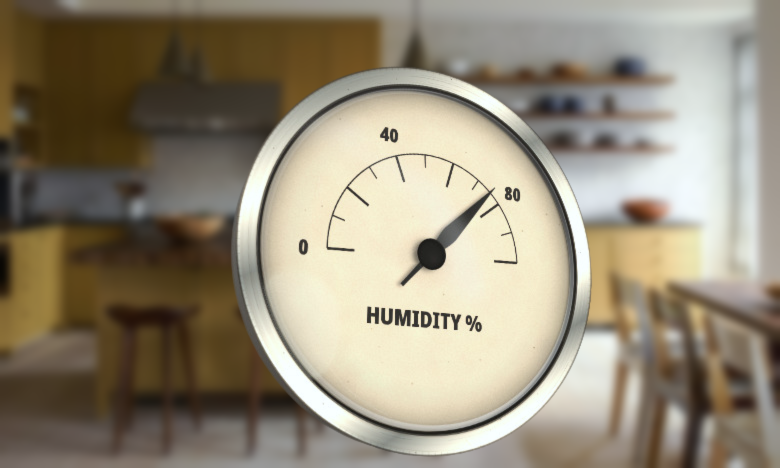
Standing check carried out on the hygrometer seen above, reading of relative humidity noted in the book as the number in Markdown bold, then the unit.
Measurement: **75** %
